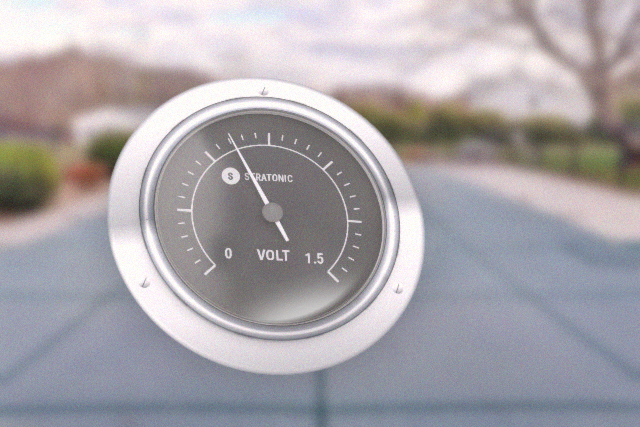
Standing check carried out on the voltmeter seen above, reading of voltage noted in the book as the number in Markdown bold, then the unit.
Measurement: **0.6** V
